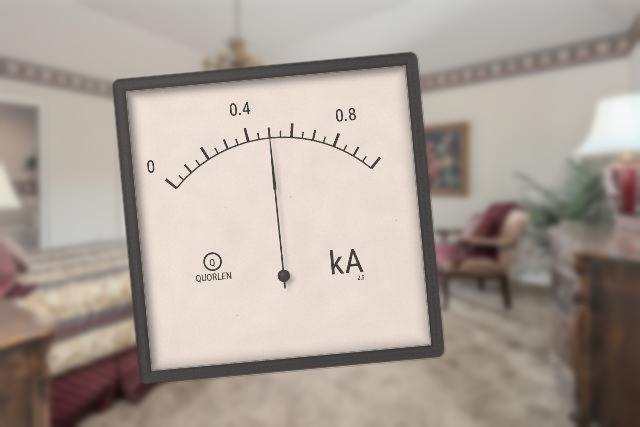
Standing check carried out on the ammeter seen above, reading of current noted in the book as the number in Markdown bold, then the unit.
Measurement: **0.5** kA
